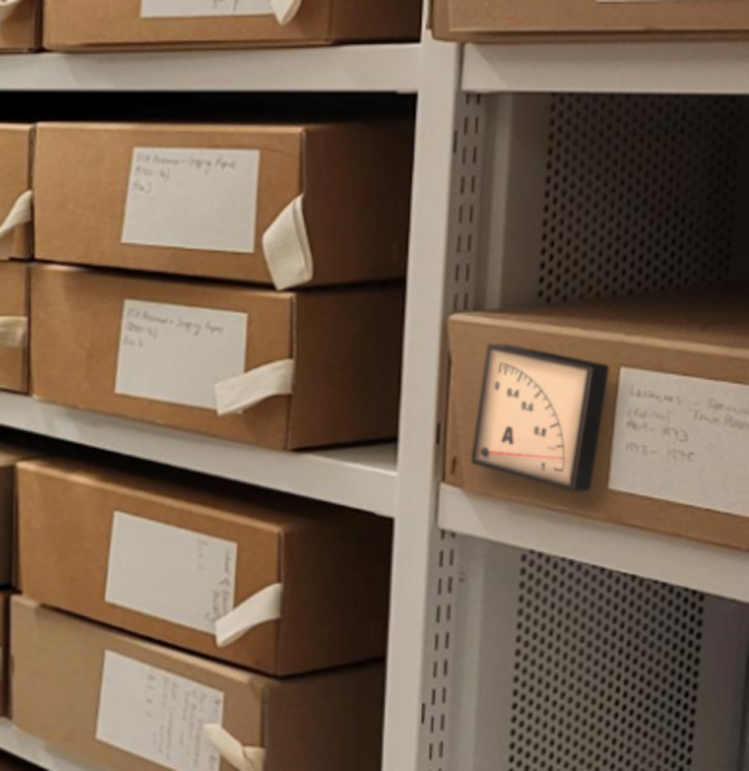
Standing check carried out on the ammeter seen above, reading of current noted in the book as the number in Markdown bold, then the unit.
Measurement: **0.95** A
